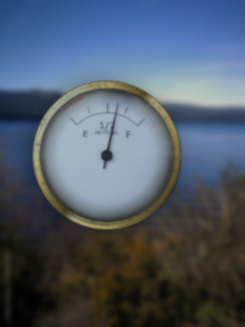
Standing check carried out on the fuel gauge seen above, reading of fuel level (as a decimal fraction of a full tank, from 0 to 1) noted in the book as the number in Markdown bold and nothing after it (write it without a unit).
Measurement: **0.625**
